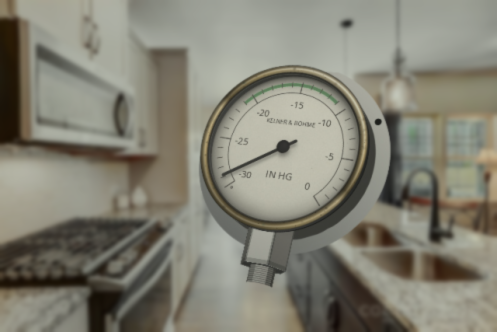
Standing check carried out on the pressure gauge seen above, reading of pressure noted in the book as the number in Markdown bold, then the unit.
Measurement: **-29** inHg
